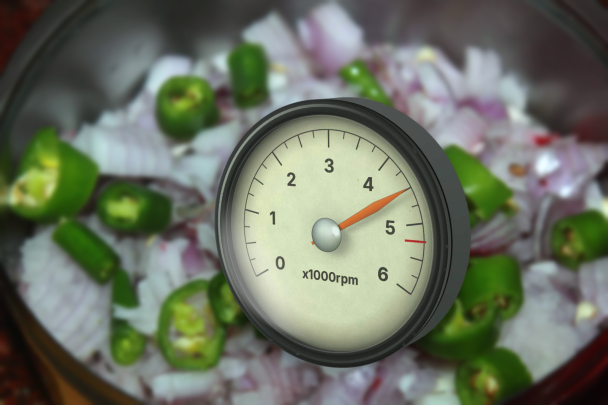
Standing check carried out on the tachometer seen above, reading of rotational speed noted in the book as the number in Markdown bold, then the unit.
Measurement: **4500** rpm
